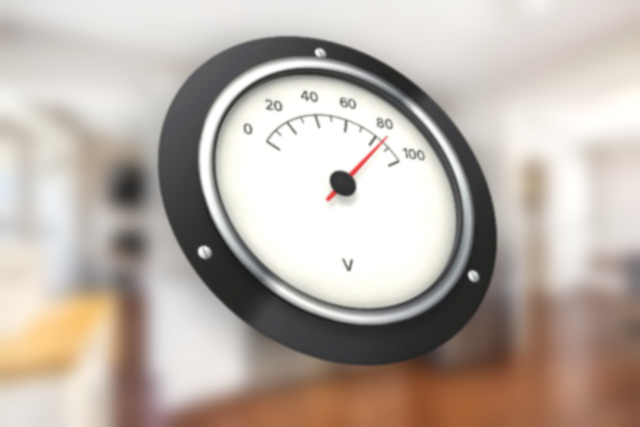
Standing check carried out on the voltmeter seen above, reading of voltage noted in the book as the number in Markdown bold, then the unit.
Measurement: **85** V
